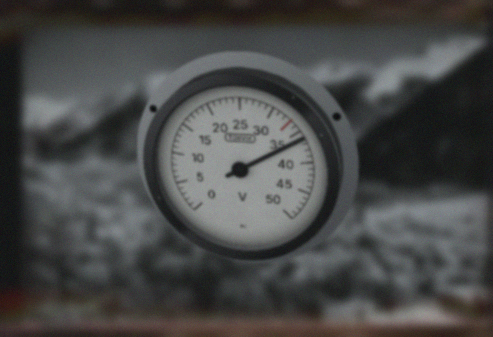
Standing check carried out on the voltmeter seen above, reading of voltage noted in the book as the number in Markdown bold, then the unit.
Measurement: **36** V
